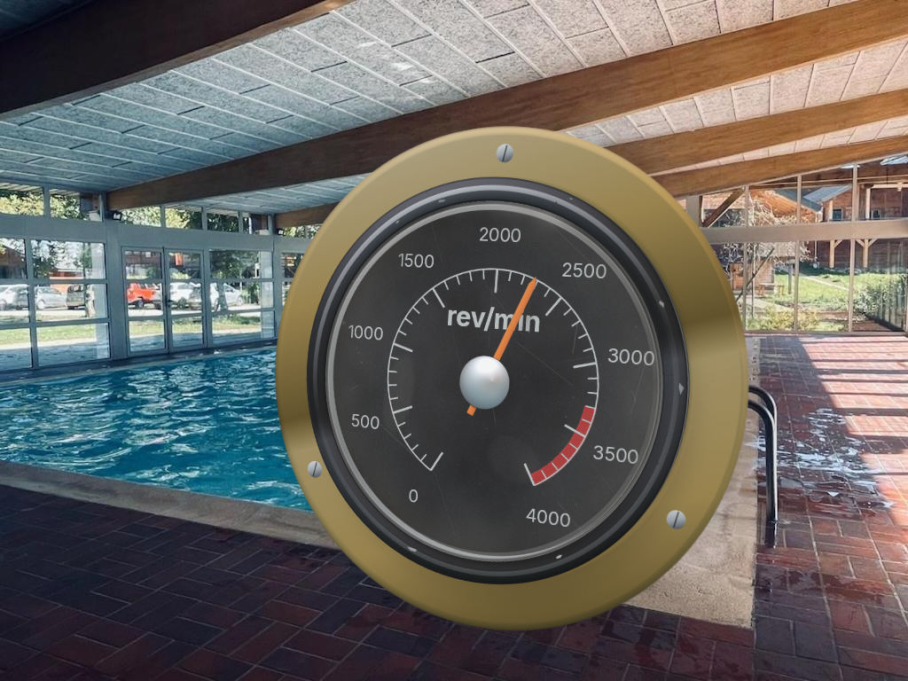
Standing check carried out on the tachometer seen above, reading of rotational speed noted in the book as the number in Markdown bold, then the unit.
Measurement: **2300** rpm
